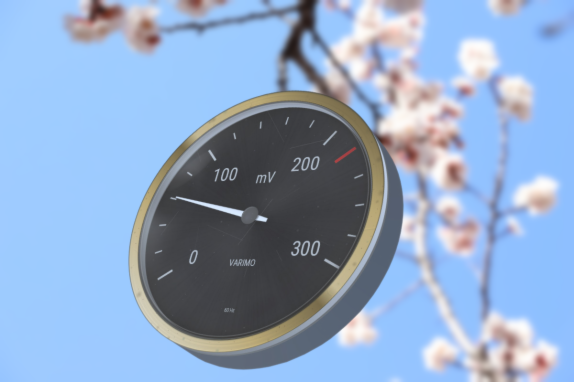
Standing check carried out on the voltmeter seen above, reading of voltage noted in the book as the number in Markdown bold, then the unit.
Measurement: **60** mV
